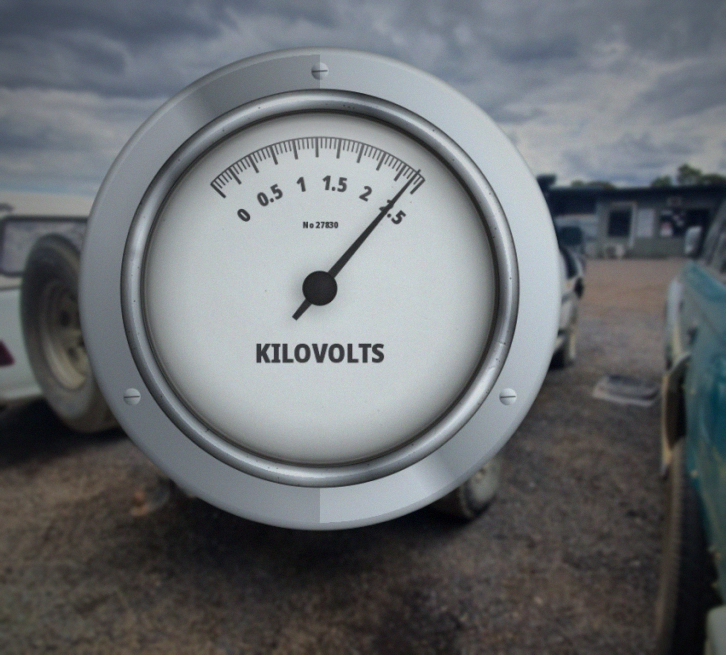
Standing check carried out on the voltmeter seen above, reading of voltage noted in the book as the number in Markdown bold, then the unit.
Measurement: **2.4** kV
